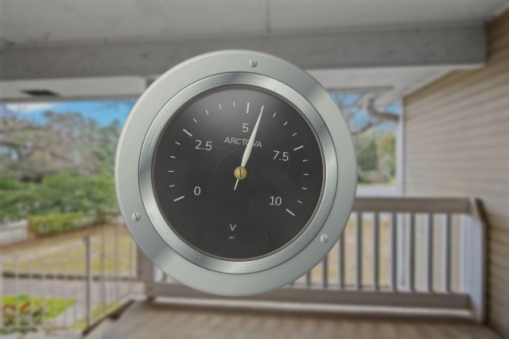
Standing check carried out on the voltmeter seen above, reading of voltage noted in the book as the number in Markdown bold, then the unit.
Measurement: **5.5** V
